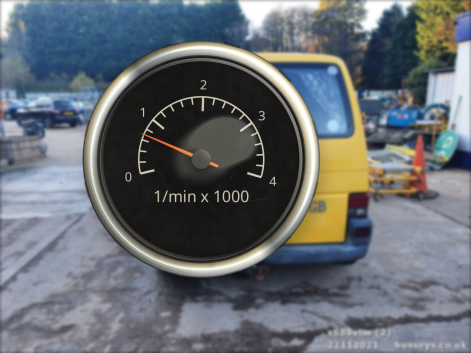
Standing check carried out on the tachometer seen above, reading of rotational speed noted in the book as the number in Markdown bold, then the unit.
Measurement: **700** rpm
